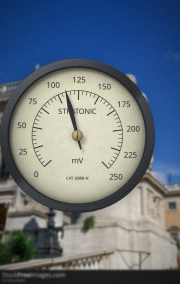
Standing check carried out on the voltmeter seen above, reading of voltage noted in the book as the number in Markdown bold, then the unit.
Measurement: **110** mV
